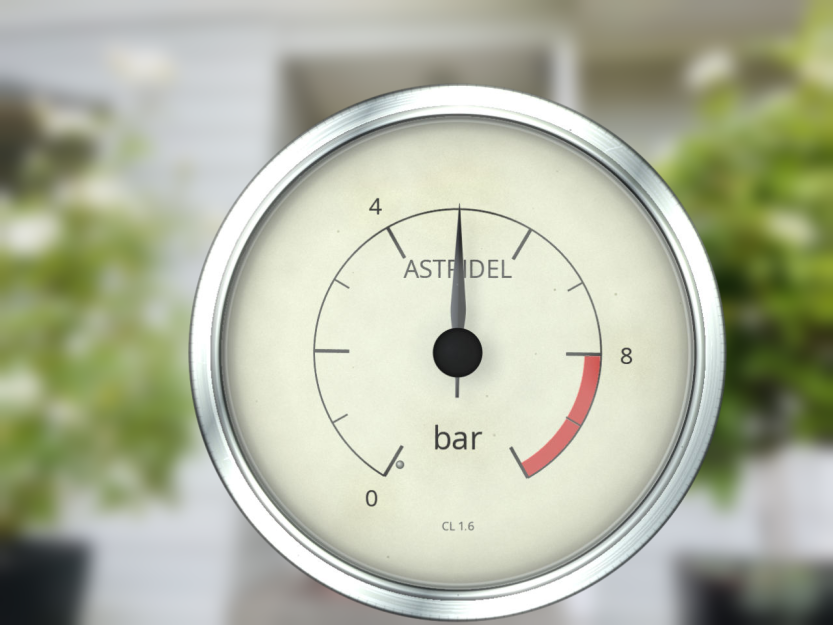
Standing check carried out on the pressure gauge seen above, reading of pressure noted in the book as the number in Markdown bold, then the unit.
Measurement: **5** bar
